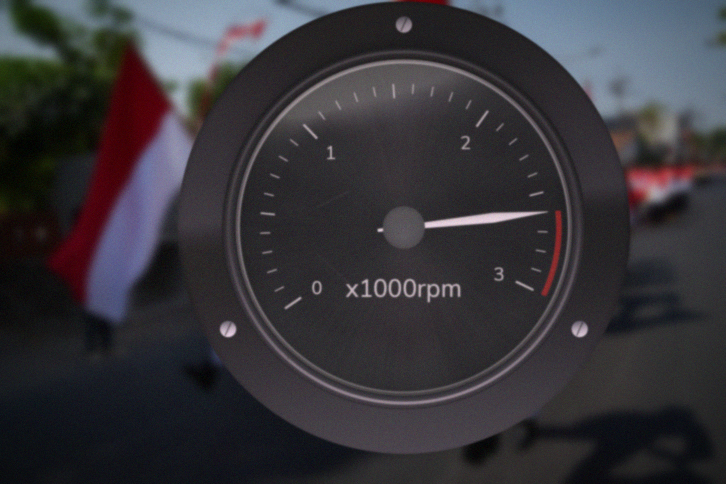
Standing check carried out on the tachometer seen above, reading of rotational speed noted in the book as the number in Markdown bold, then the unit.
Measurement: **2600** rpm
